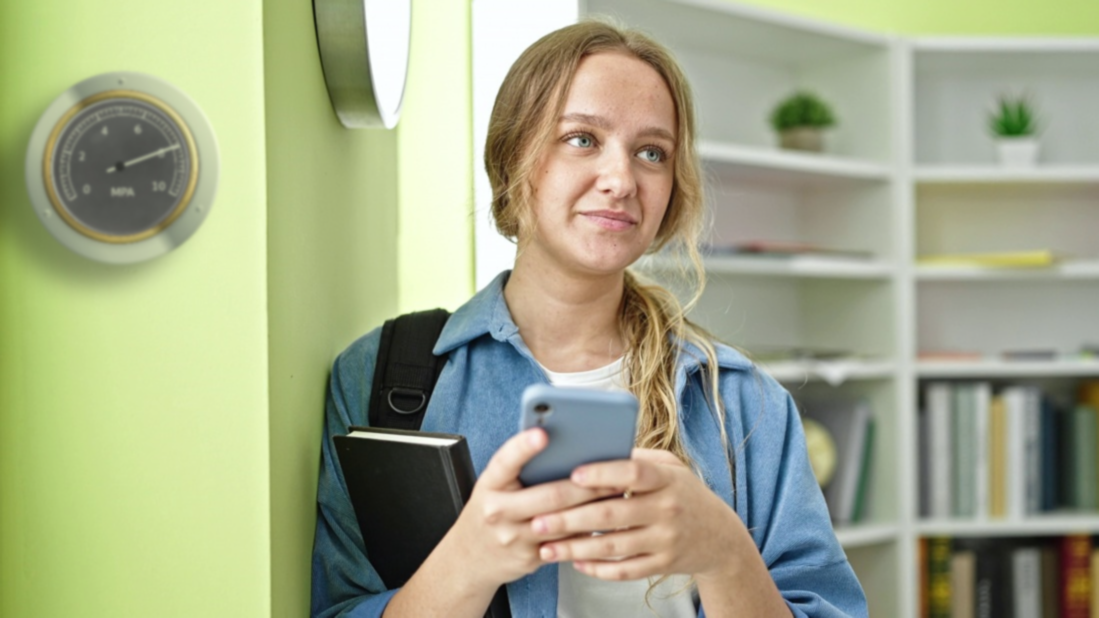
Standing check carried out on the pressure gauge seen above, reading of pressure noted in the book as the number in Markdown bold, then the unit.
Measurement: **8** MPa
